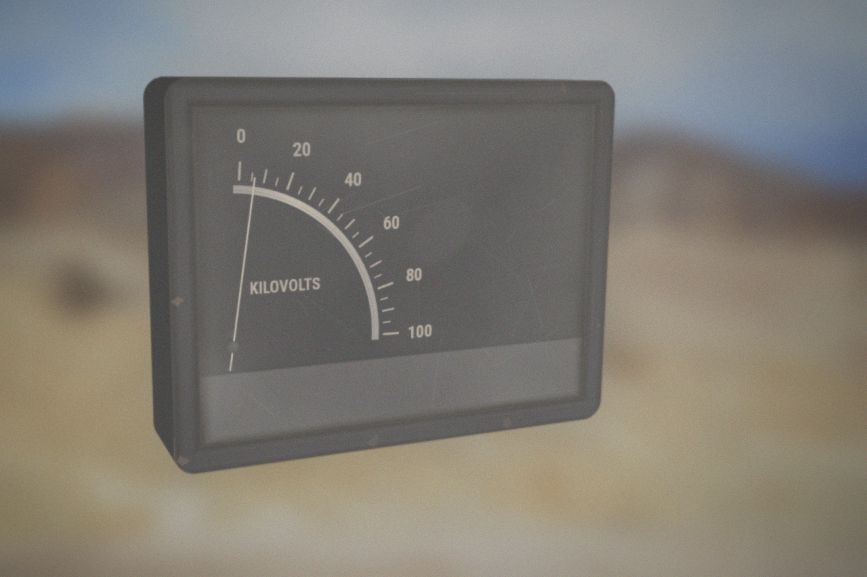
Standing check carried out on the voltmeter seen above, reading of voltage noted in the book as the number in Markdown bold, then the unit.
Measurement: **5** kV
